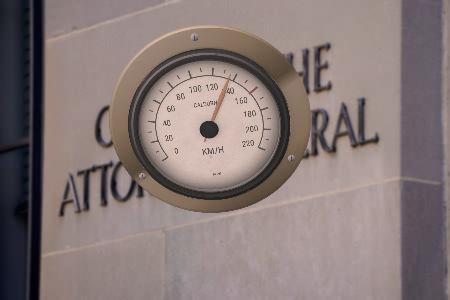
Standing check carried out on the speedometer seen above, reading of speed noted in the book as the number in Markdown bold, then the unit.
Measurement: **135** km/h
